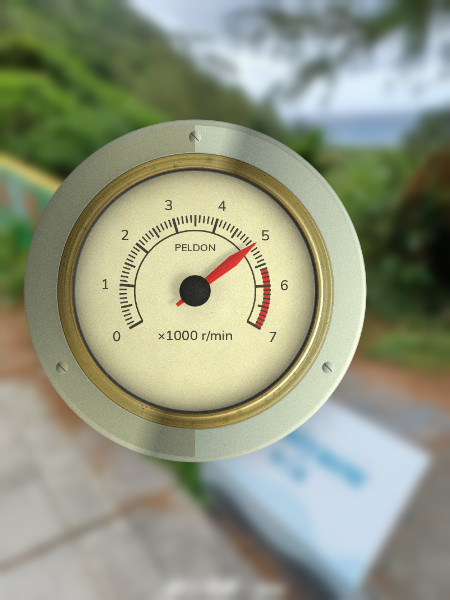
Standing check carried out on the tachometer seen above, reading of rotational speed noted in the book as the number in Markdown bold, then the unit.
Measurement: **5000** rpm
